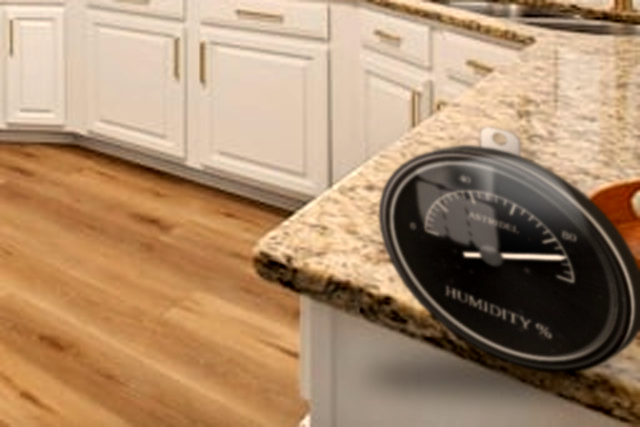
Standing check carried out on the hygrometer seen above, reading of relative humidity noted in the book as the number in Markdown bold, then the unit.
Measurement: **88** %
